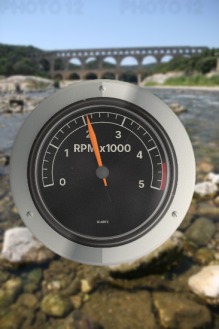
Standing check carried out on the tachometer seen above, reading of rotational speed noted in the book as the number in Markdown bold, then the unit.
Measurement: **2100** rpm
